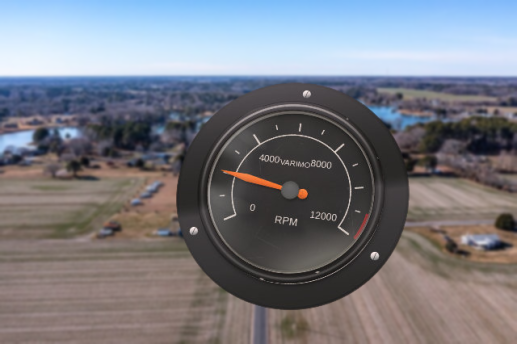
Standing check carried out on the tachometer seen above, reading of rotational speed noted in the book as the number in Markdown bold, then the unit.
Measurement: **2000** rpm
